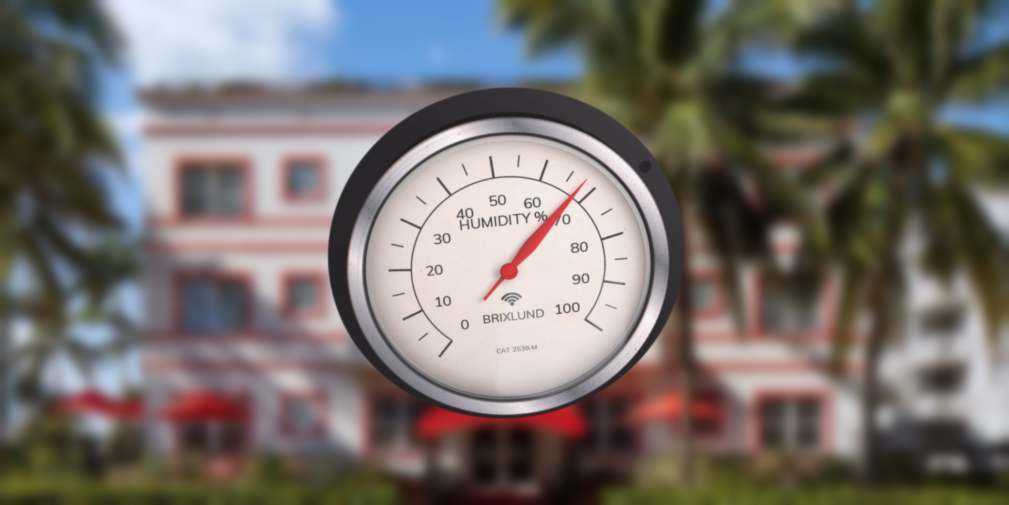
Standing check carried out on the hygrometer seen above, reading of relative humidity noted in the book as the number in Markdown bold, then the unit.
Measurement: **67.5** %
